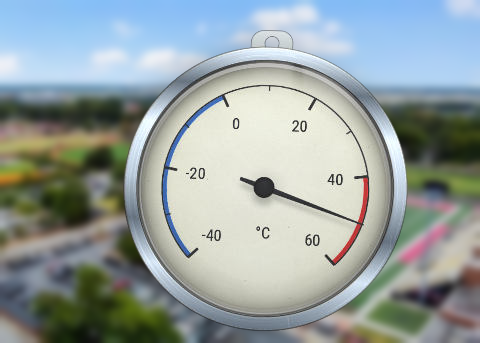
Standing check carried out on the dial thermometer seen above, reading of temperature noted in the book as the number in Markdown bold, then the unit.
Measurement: **50** °C
